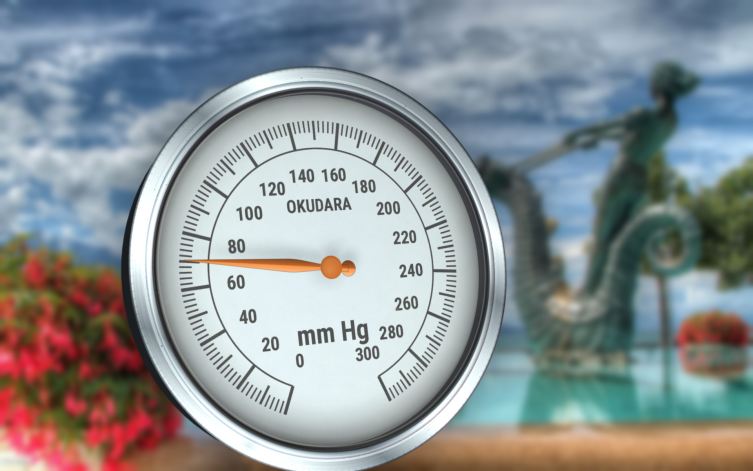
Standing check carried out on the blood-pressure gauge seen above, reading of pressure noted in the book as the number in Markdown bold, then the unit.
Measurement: **70** mmHg
